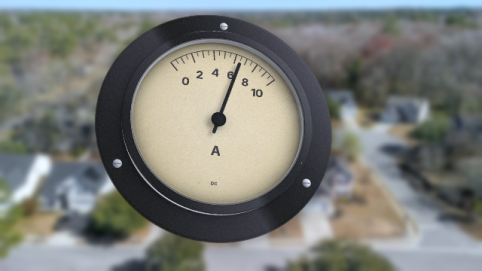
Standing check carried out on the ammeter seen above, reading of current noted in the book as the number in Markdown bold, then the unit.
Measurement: **6.5** A
